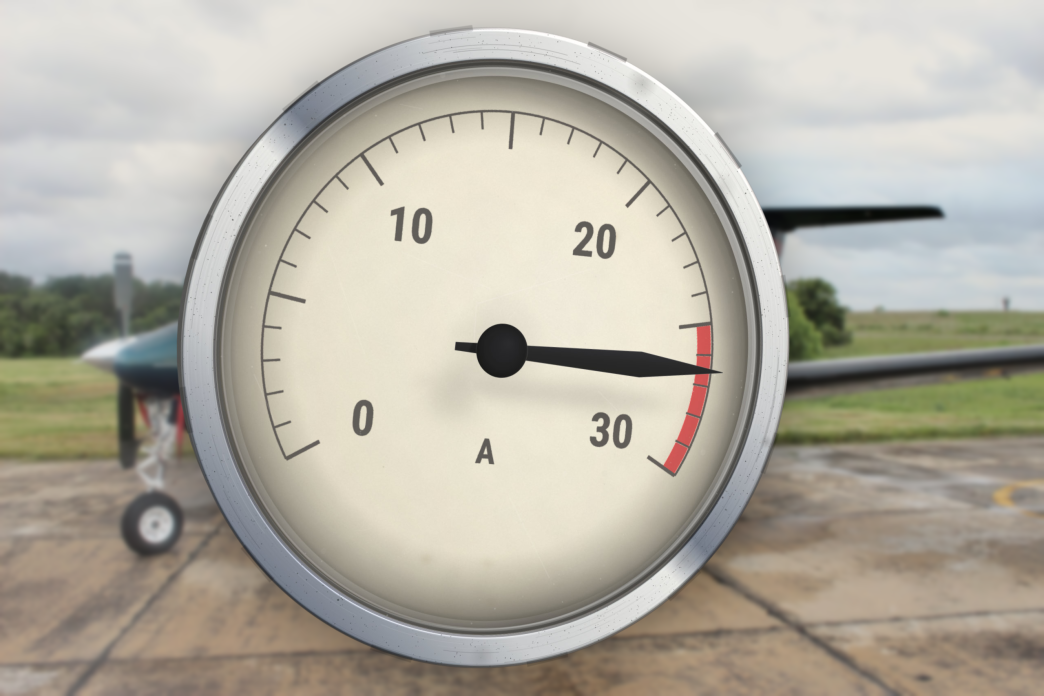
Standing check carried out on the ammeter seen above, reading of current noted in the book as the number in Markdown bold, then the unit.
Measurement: **26.5** A
